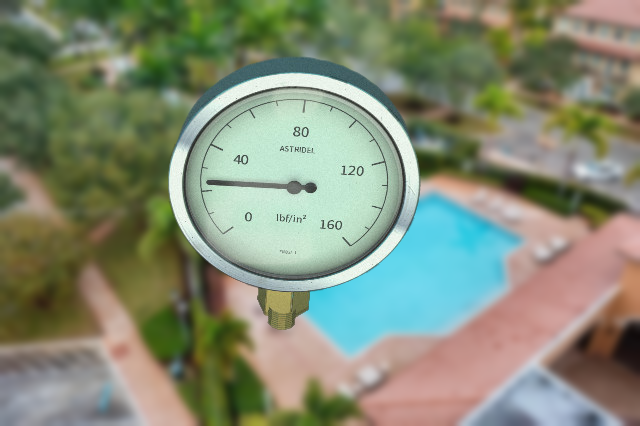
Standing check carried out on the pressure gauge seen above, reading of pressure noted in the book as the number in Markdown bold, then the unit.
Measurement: **25** psi
